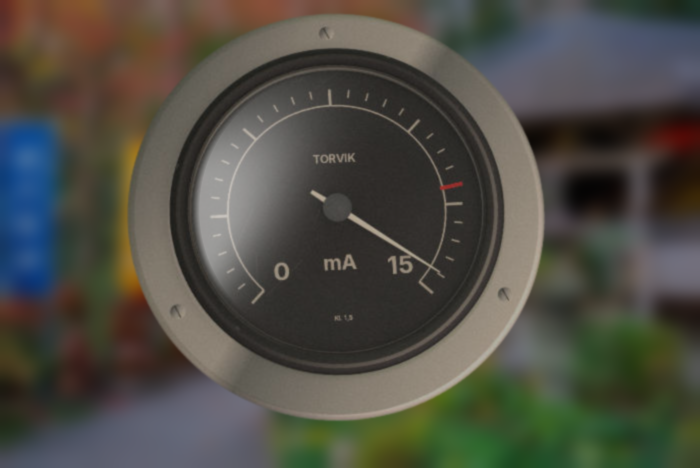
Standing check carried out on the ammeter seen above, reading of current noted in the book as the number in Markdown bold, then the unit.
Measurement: **14.5** mA
